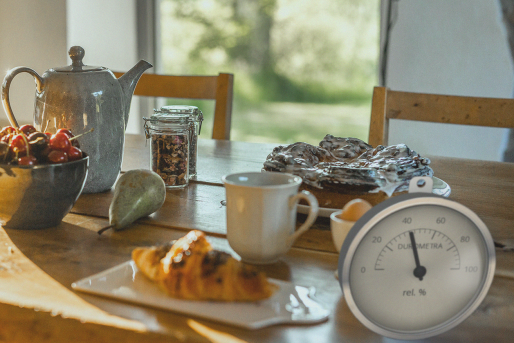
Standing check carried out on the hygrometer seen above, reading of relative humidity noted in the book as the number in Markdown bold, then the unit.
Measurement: **40** %
